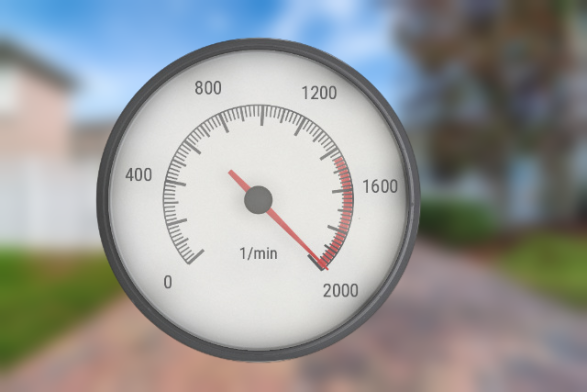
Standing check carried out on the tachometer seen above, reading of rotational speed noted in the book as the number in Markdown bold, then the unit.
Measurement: **1980** rpm
